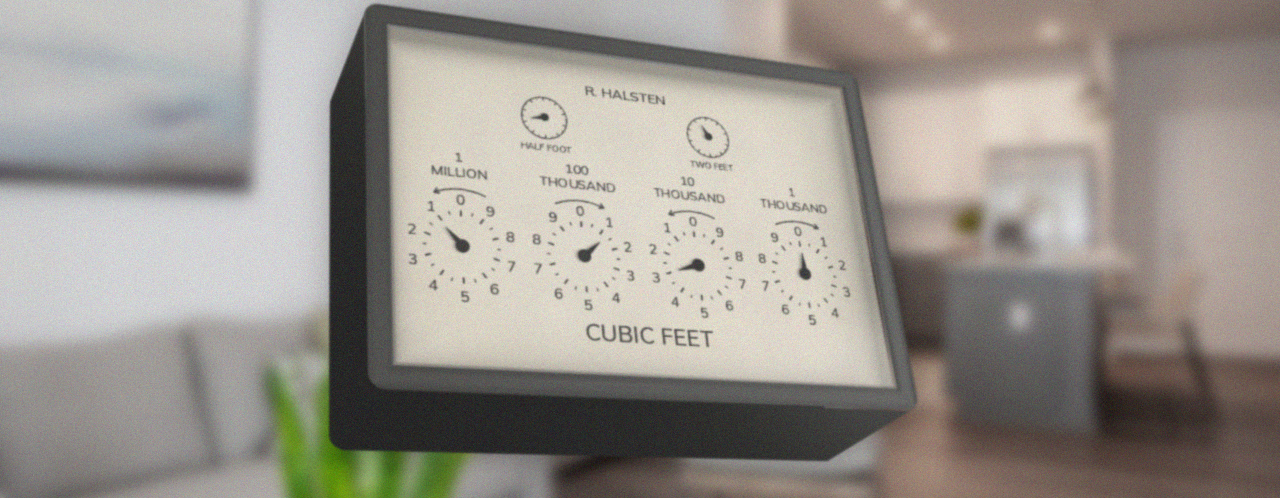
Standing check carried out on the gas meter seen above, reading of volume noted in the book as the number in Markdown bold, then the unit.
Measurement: **113000** ft³
